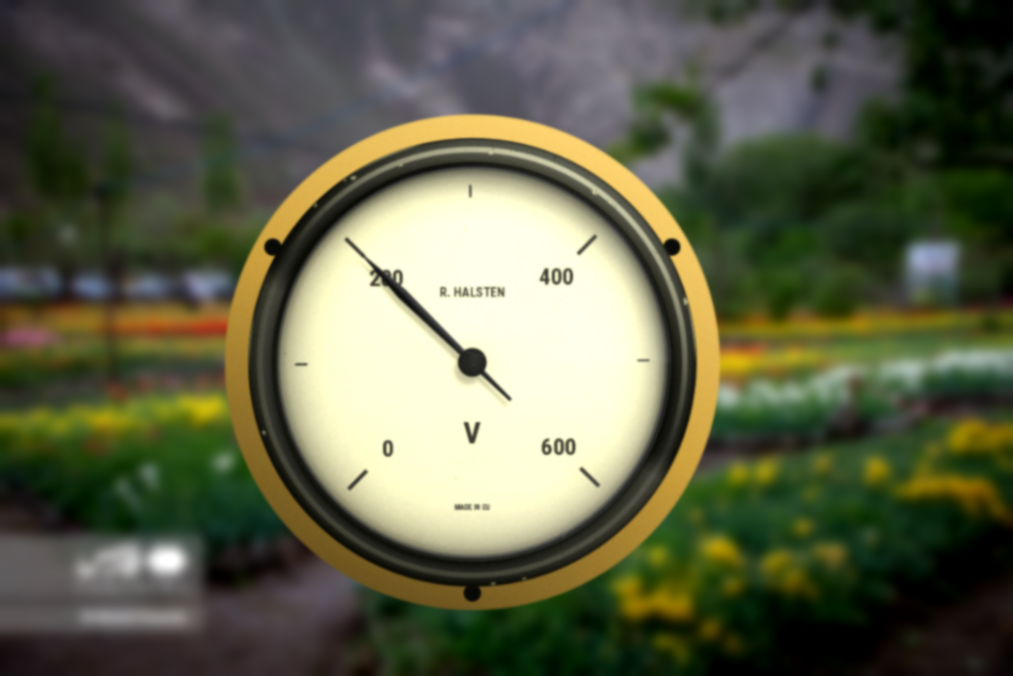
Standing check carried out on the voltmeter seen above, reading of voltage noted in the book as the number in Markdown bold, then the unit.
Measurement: **200** V
